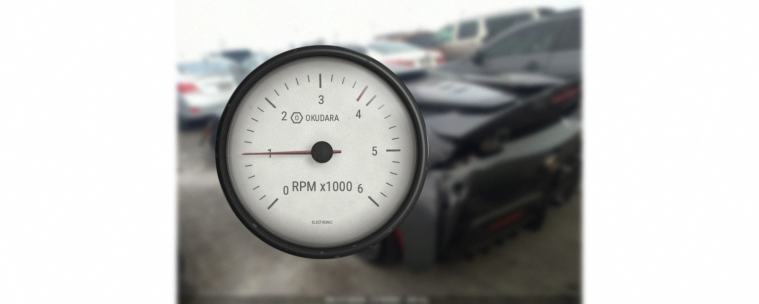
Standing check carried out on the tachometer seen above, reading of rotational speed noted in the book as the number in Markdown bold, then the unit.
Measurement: **1000** rpm
